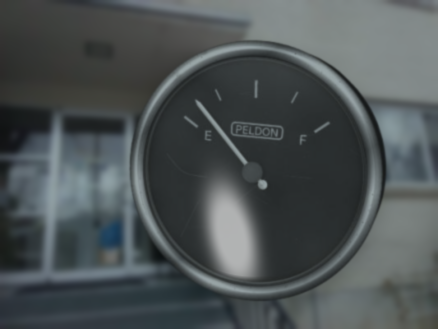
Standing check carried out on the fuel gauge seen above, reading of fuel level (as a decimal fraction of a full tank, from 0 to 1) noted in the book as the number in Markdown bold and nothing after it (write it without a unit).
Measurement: **0.125**
